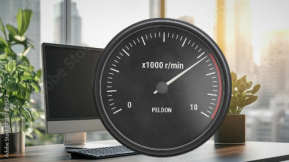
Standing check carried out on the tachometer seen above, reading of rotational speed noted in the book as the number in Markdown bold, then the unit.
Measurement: **7200** rpm
